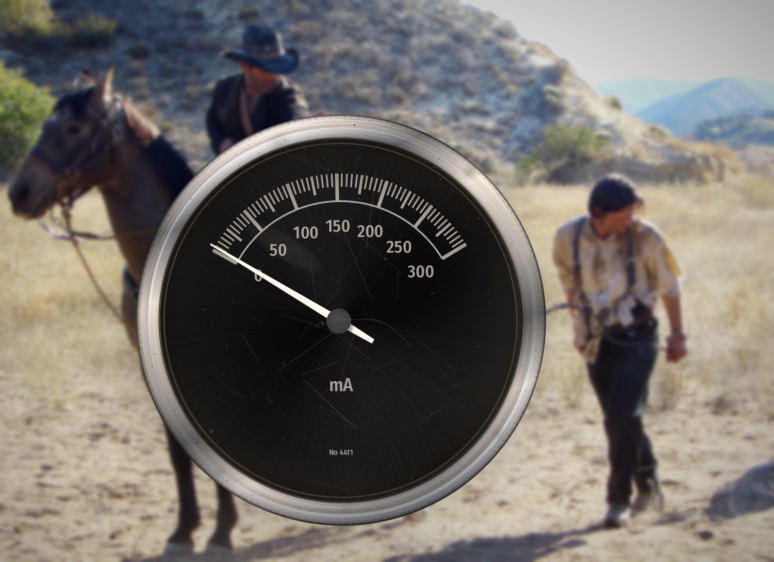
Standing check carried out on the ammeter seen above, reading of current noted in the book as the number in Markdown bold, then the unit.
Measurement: **5** mA
